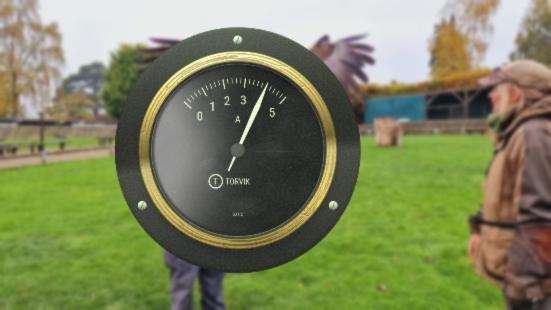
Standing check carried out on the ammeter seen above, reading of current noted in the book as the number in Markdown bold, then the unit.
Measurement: **4** A
